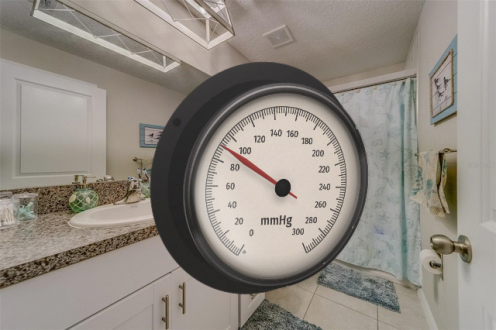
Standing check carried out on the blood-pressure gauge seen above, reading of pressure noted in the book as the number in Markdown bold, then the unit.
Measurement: **90** mmHg
